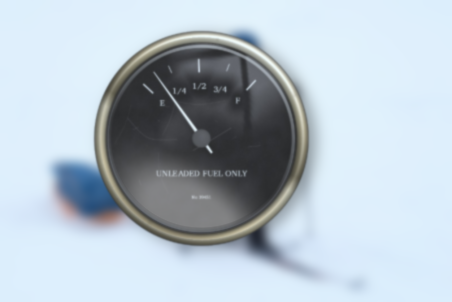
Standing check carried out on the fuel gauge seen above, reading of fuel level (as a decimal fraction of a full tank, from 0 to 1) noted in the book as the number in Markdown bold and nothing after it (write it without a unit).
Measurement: **0.125**
